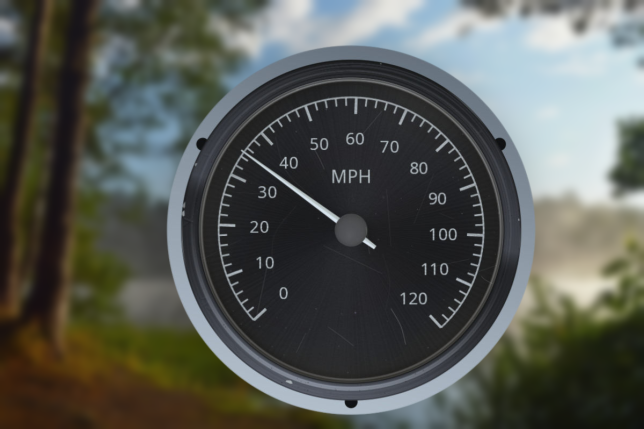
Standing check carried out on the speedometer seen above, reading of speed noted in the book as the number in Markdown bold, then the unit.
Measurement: **35** mph
